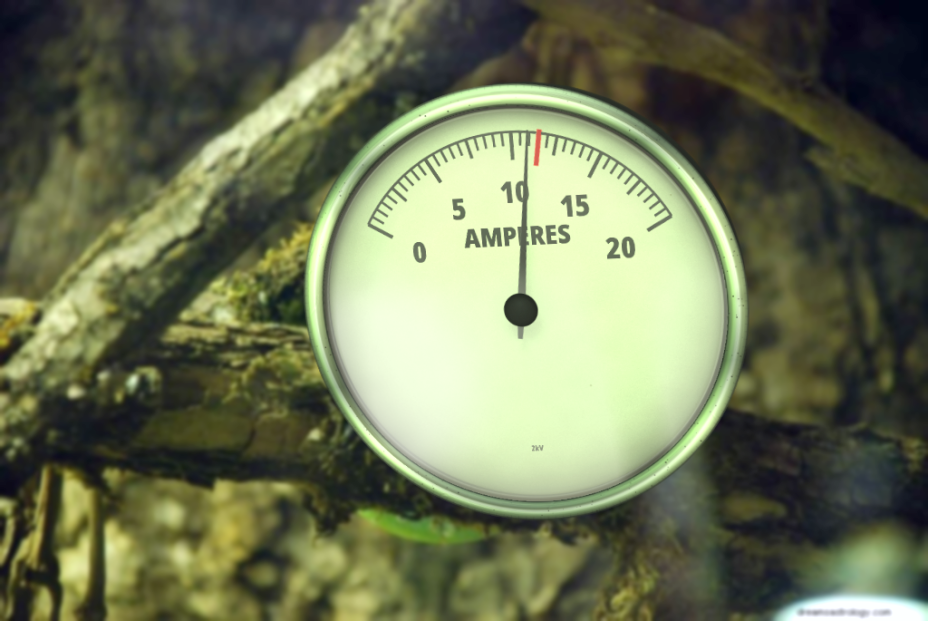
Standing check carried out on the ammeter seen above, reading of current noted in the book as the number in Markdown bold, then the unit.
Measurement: **11** A
